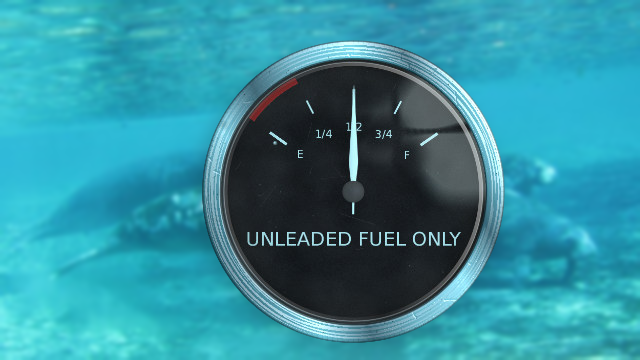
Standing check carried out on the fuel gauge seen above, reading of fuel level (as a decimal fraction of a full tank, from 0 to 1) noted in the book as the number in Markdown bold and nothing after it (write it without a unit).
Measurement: **0.5**
